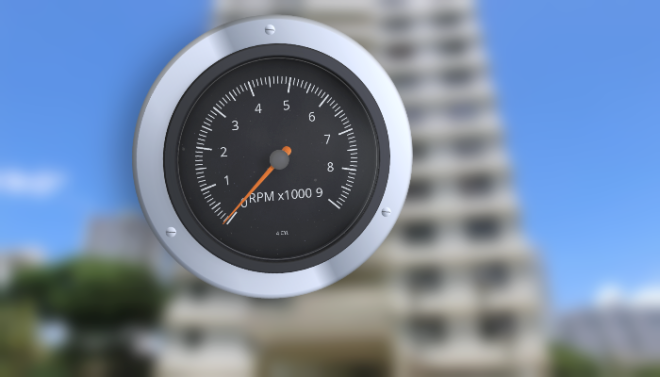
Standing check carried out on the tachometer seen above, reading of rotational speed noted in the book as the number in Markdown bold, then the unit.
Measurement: **100** rpm
